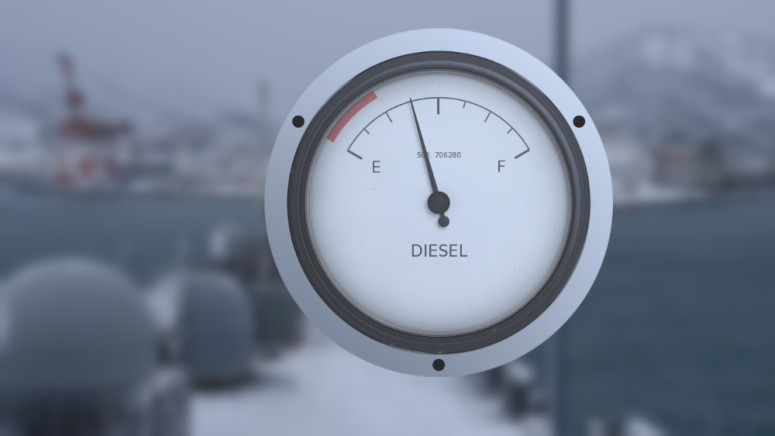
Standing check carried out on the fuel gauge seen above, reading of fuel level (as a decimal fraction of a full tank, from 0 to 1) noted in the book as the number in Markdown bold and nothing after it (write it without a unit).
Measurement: **0.375**
